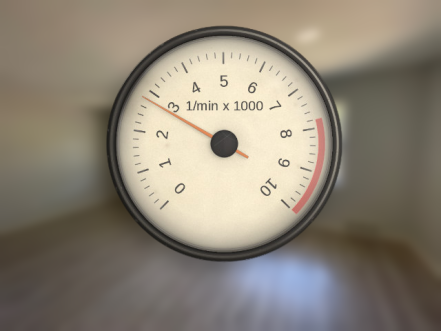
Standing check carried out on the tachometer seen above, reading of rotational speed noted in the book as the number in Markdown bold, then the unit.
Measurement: **2800** rpm
